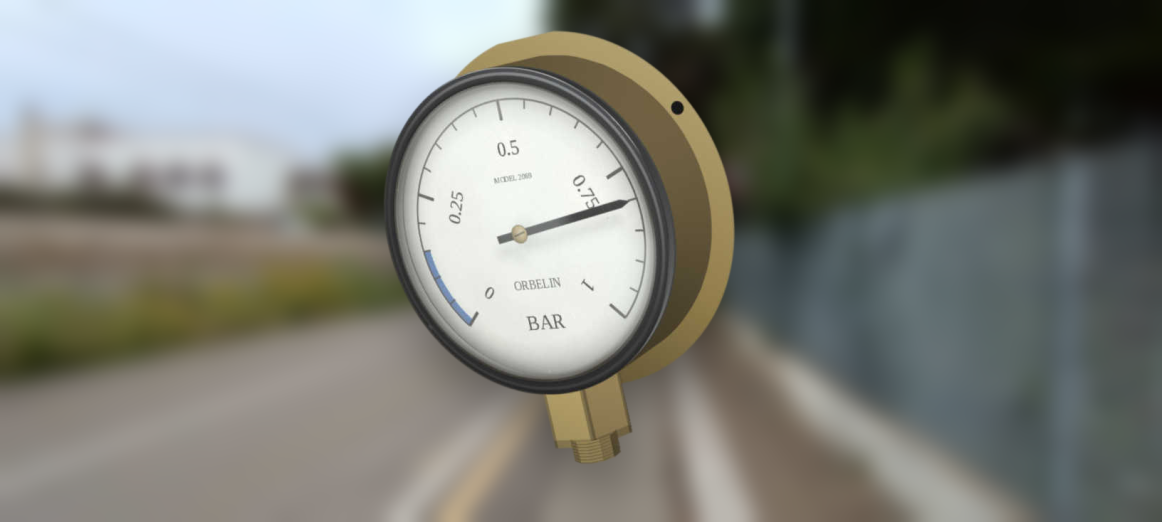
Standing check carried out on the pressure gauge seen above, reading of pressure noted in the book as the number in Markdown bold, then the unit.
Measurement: **0.8** bar
